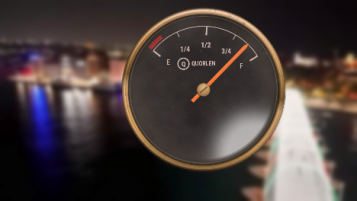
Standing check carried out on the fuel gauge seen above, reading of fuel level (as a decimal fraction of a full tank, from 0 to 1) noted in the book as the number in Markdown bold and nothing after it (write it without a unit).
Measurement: **0.875**
